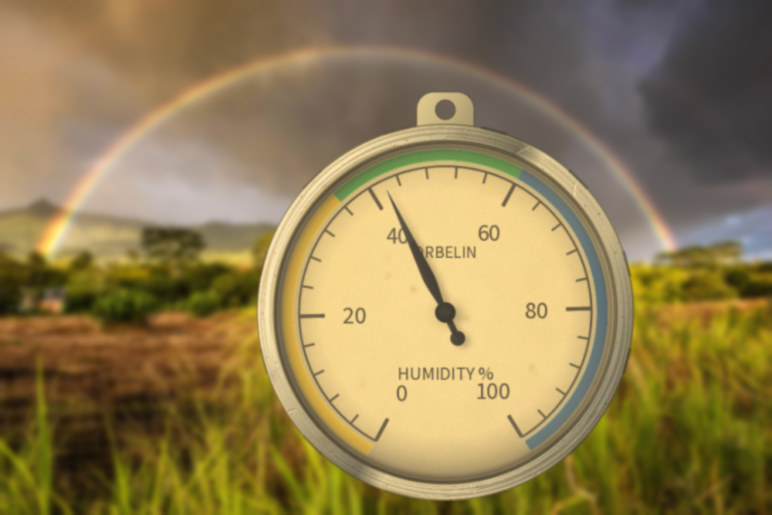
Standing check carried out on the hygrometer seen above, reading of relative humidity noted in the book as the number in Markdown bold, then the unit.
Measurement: **42** %
